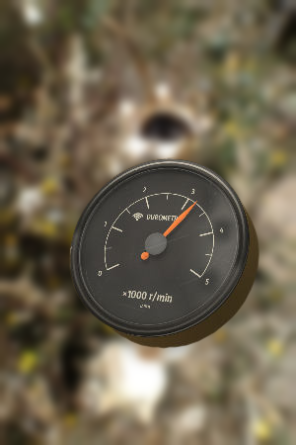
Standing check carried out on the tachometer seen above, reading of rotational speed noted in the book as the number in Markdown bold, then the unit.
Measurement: **3250** rpm
